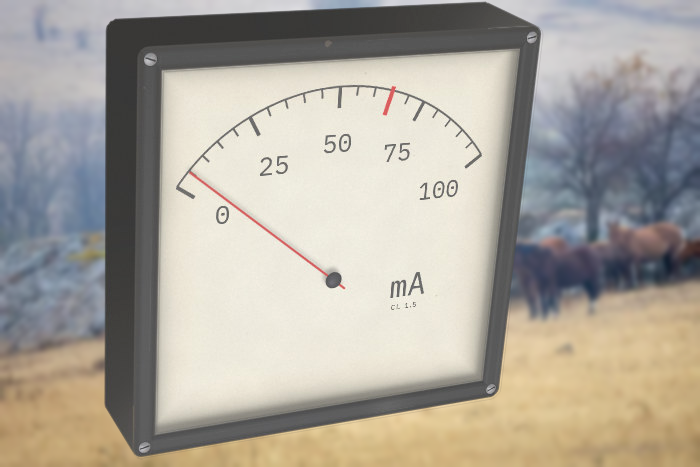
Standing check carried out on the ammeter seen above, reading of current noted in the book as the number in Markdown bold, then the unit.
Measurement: **5** mA
